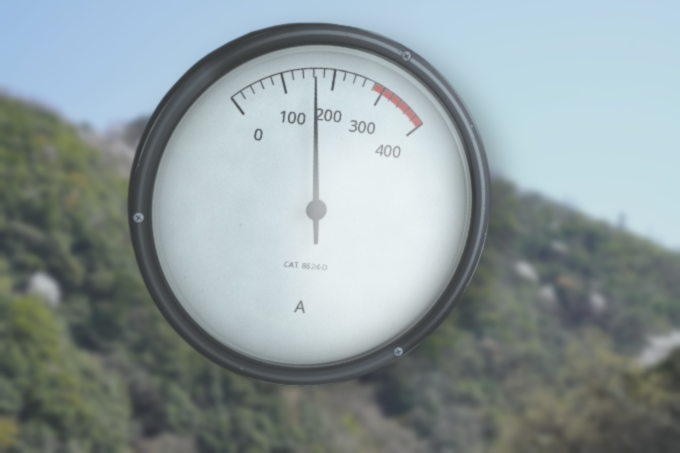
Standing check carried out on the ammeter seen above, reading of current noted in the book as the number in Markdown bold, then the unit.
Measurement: **160** A
